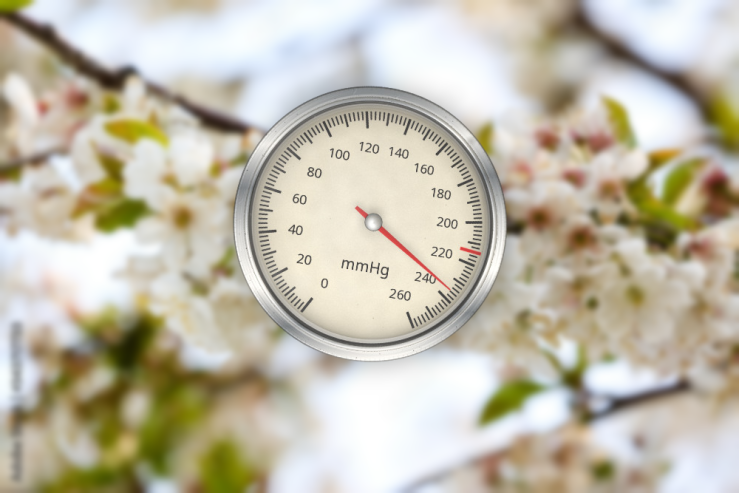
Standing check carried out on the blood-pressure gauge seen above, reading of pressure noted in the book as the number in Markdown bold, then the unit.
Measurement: **236** mmHg
